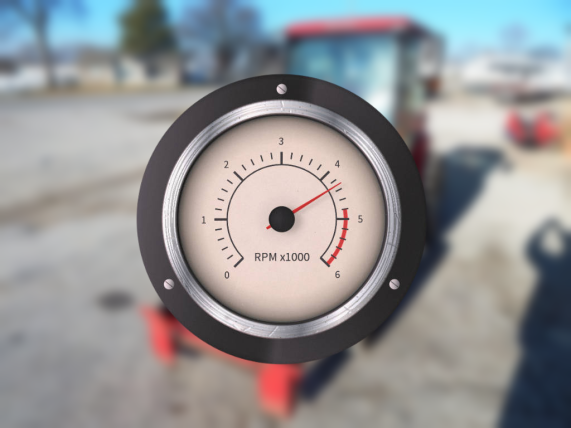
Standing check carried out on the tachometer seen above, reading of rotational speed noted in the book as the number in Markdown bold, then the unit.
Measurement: **4300** rpm
